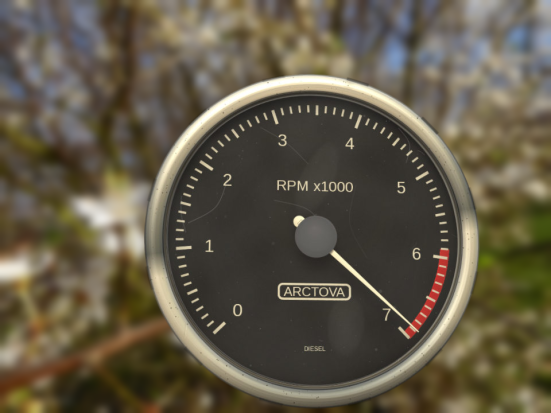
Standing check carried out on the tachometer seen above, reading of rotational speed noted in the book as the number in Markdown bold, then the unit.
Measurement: **6900** rpm
